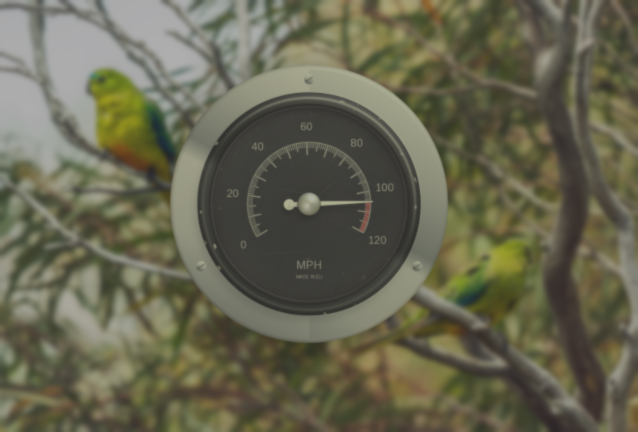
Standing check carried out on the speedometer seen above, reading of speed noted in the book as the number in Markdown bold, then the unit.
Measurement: **105** mph
